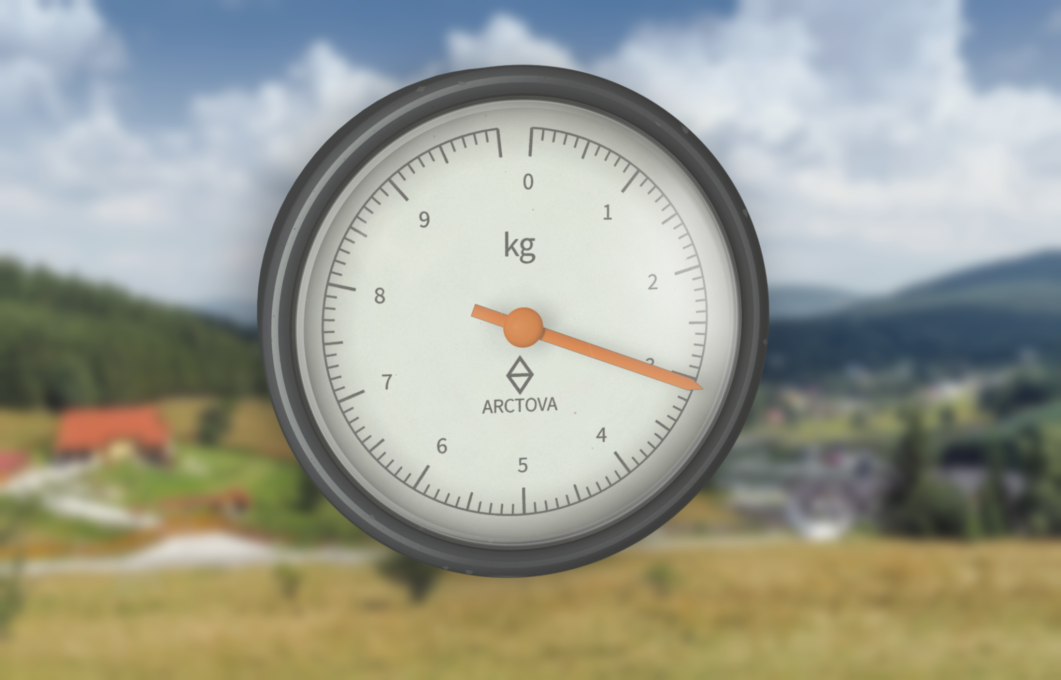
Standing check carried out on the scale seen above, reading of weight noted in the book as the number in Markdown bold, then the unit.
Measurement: **3.05** kg
